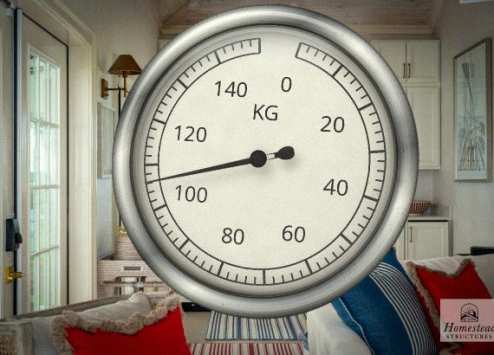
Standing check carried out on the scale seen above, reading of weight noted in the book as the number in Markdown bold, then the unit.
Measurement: **106** kg
